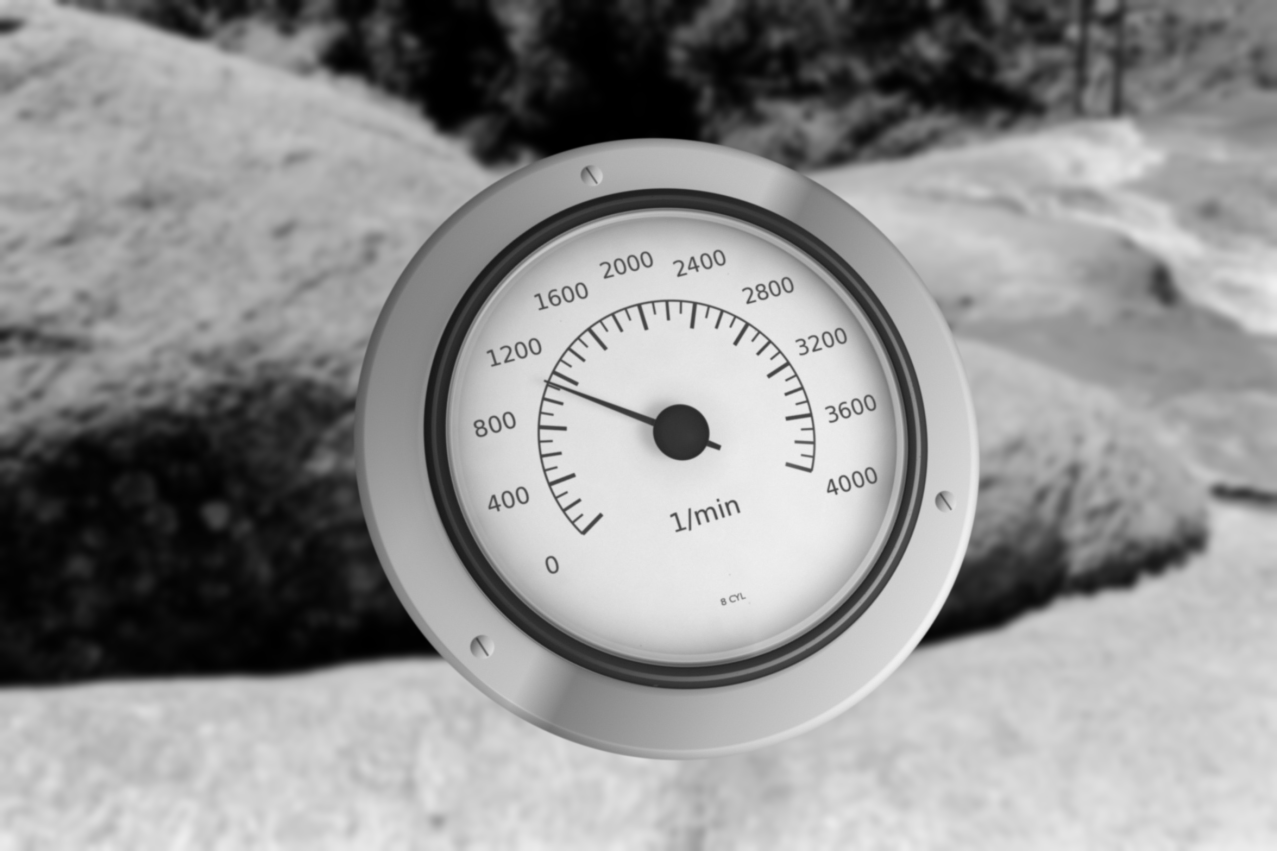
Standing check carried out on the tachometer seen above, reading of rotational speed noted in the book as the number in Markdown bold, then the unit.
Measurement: **1100** rpm
